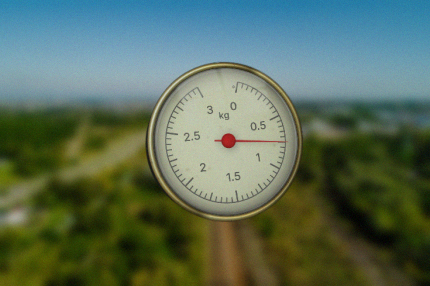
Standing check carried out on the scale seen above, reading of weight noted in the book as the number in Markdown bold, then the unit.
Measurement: **0.75** kg
